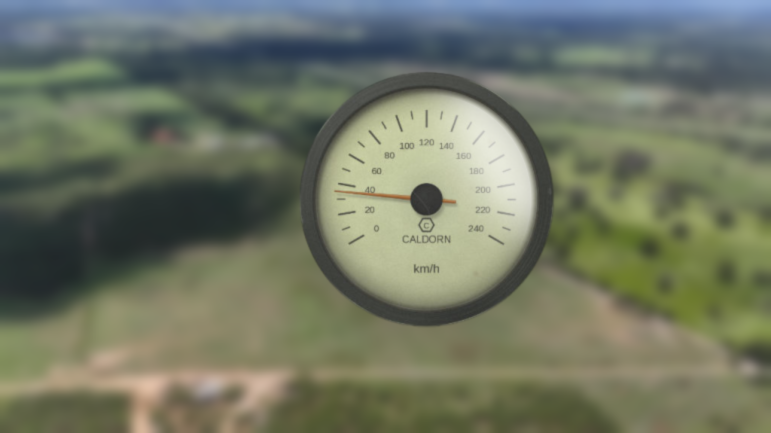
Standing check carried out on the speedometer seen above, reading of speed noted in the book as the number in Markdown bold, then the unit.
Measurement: **35** km/h
